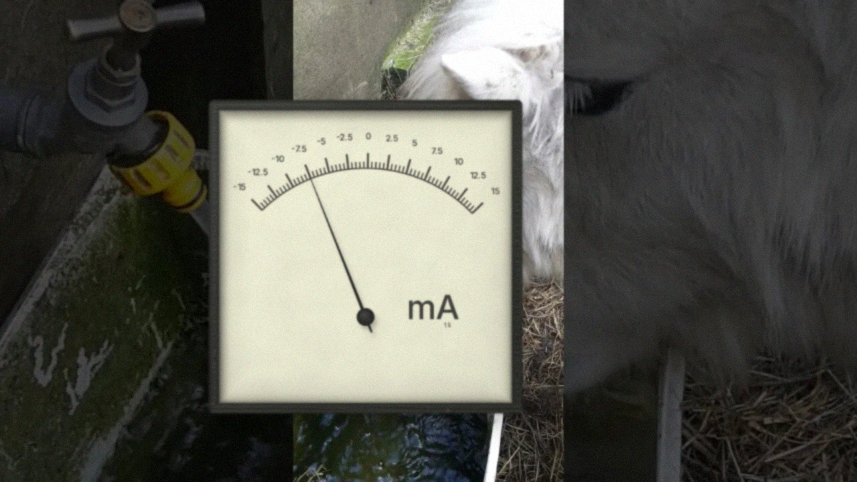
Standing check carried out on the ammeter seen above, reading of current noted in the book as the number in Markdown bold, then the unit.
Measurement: **-7.5** mA
